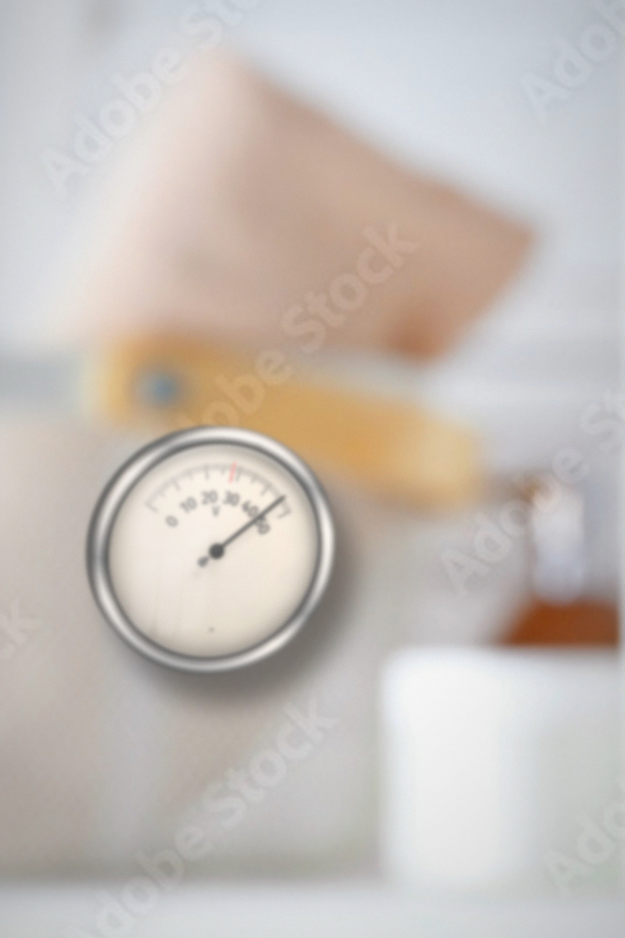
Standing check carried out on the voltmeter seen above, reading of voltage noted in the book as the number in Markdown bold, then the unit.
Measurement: **45** V
